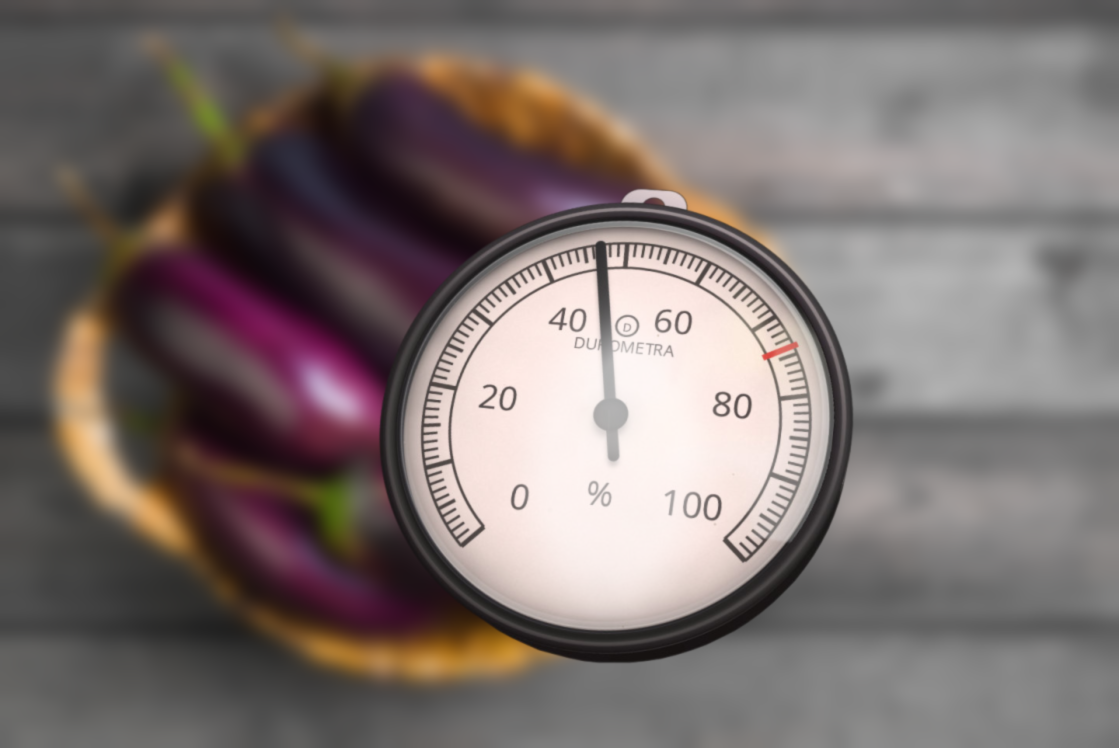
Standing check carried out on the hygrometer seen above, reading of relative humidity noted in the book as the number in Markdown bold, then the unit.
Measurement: **47** %
